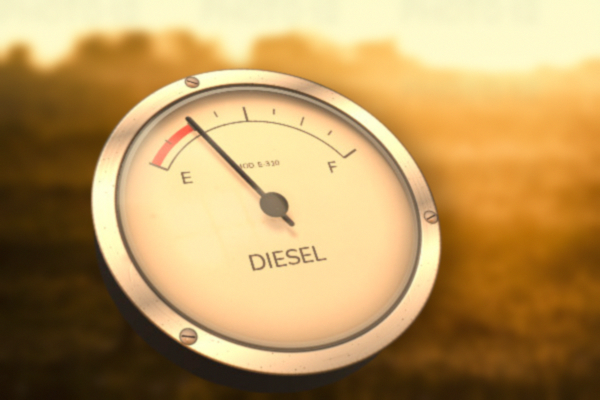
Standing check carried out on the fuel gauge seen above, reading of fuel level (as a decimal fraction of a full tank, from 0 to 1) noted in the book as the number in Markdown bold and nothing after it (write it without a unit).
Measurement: **0.25**
